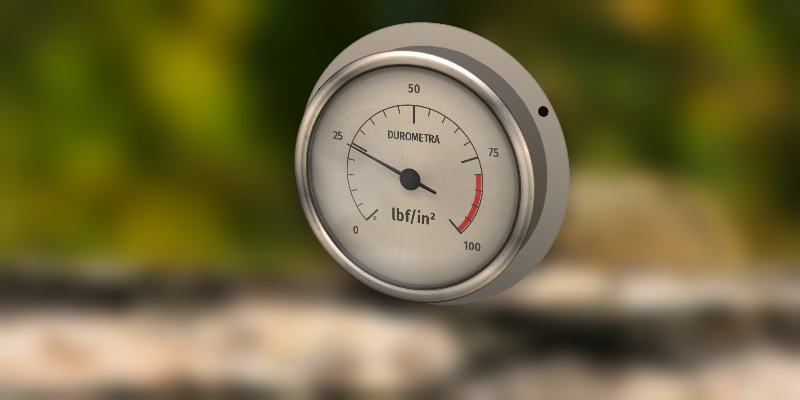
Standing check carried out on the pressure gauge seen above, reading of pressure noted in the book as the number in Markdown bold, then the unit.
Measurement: **25** psi
